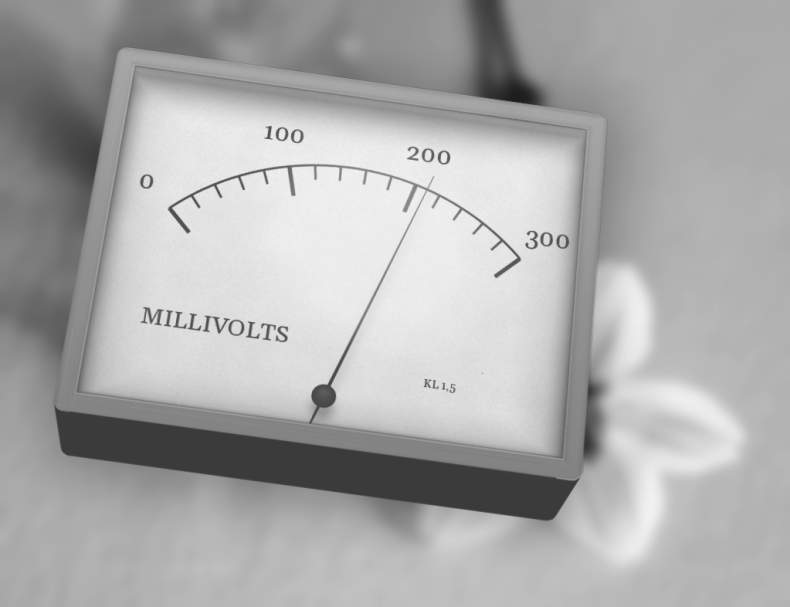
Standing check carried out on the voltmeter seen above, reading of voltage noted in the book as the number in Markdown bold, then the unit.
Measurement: **210** mV
